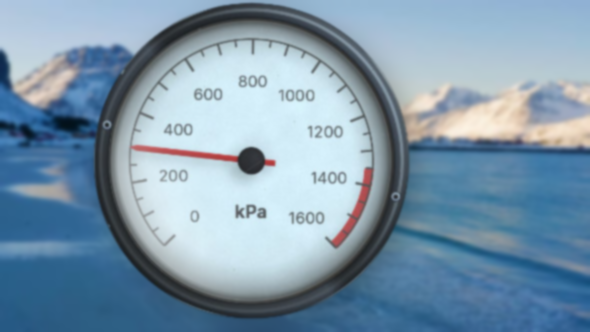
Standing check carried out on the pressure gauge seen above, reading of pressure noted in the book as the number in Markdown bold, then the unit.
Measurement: **300** kPa
